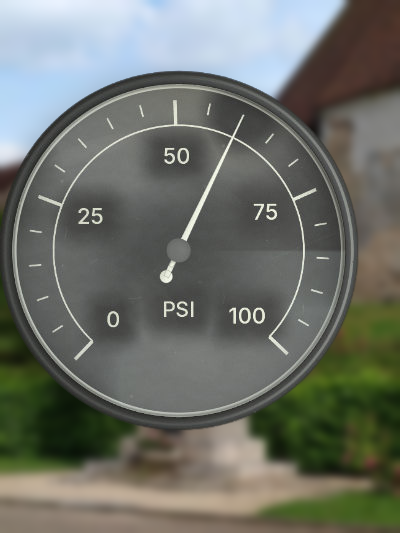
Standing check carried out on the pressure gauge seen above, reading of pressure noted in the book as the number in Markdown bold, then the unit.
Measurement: **60** psi
